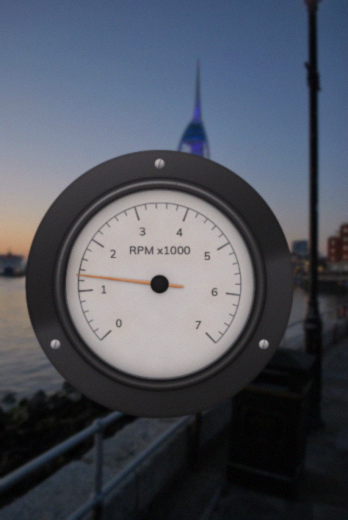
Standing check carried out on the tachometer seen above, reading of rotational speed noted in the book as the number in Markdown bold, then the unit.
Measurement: **1300** rpm
